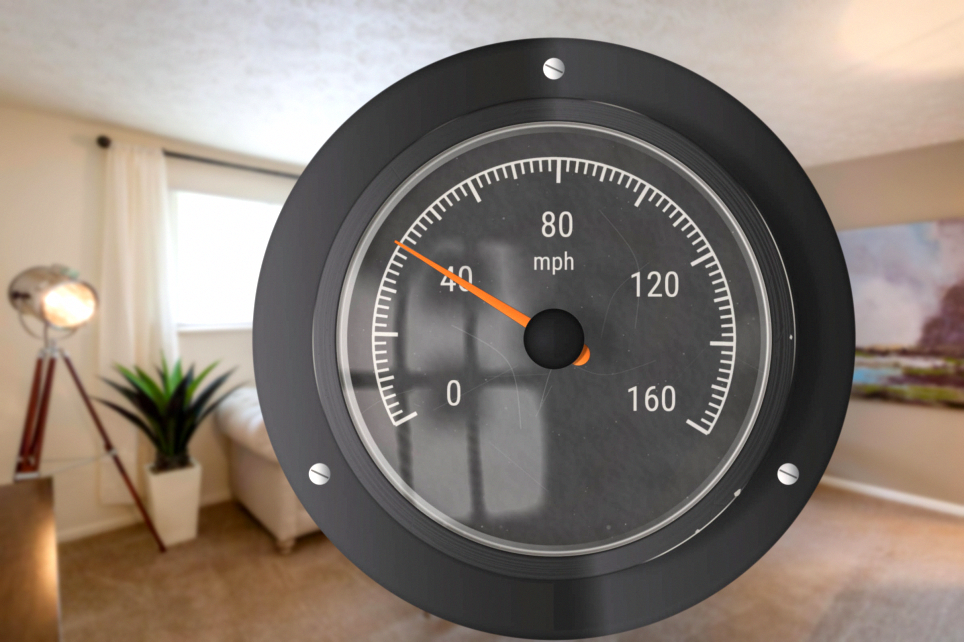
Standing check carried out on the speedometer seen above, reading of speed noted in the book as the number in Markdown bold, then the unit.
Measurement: **40** mph
